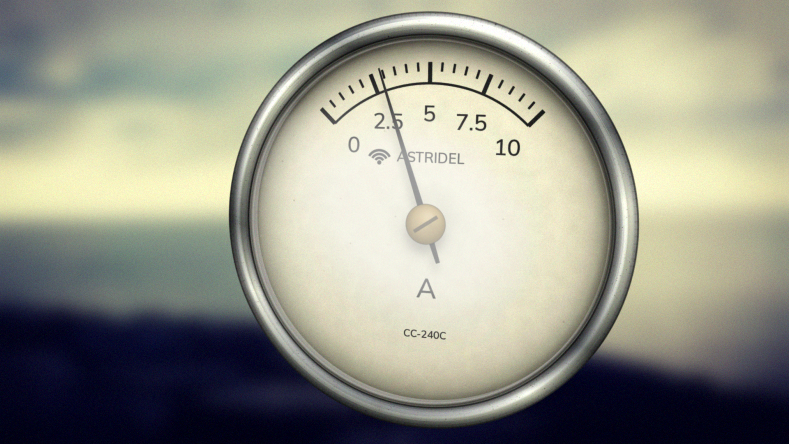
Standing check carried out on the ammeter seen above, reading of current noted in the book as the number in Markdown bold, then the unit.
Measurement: **3** A
